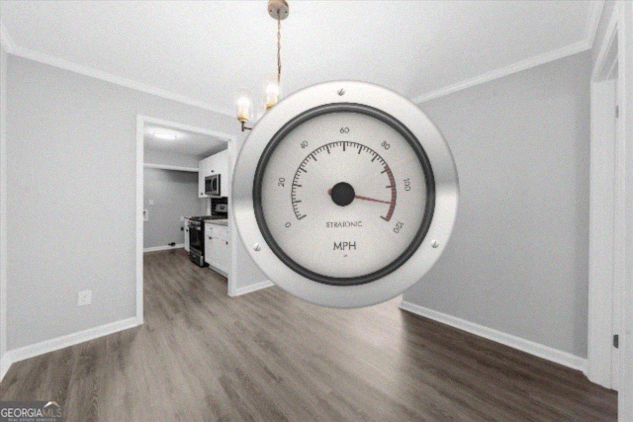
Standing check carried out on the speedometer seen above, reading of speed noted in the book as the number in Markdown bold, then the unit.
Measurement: **110** mph
